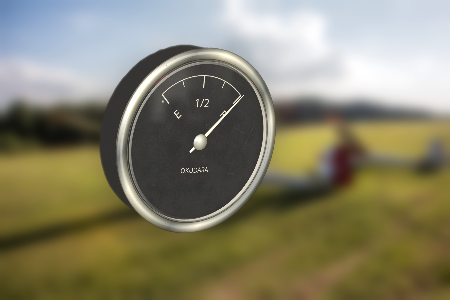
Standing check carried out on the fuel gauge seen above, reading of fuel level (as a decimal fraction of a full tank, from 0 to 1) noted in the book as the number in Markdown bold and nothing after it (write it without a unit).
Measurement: **1**
